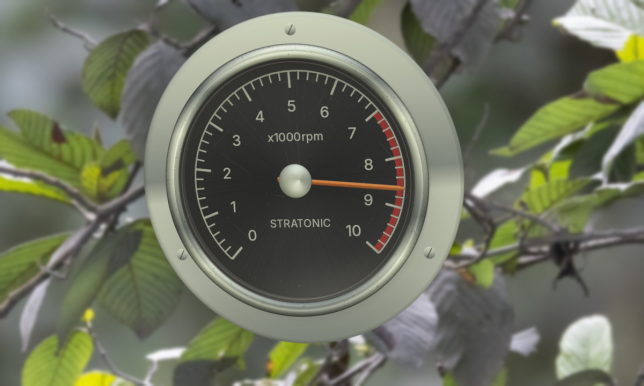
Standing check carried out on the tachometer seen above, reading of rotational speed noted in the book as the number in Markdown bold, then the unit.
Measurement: **8600** rpm
